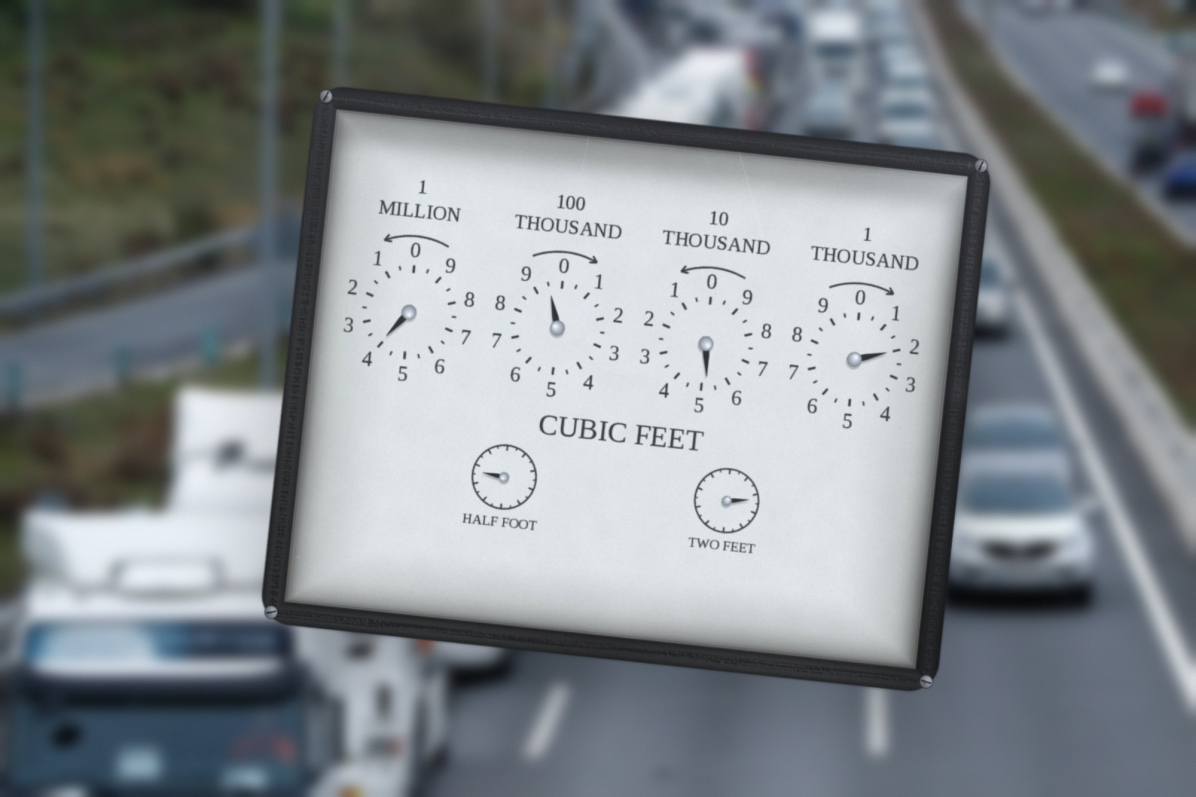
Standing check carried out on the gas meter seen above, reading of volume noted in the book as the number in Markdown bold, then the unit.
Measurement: **395200** ft³
